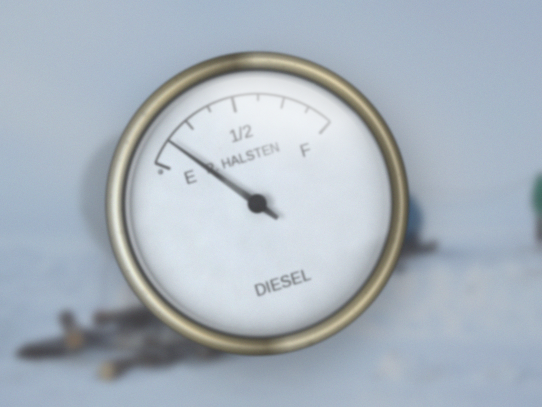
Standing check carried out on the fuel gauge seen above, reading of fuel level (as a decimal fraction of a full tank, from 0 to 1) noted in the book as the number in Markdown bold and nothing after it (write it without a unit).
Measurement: **0.125**
